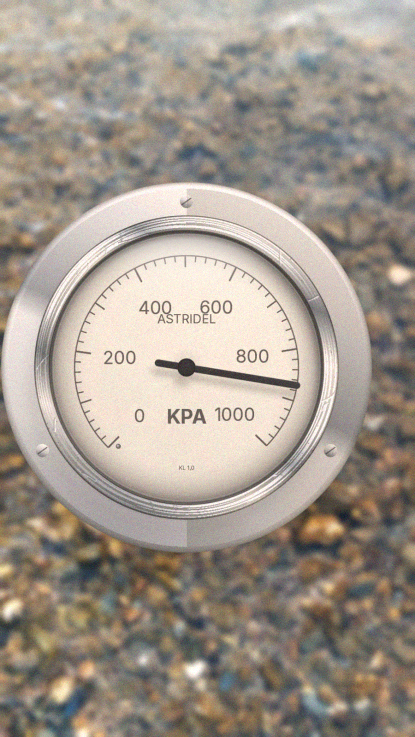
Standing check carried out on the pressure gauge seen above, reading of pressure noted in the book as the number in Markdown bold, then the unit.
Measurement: **870** kPa
